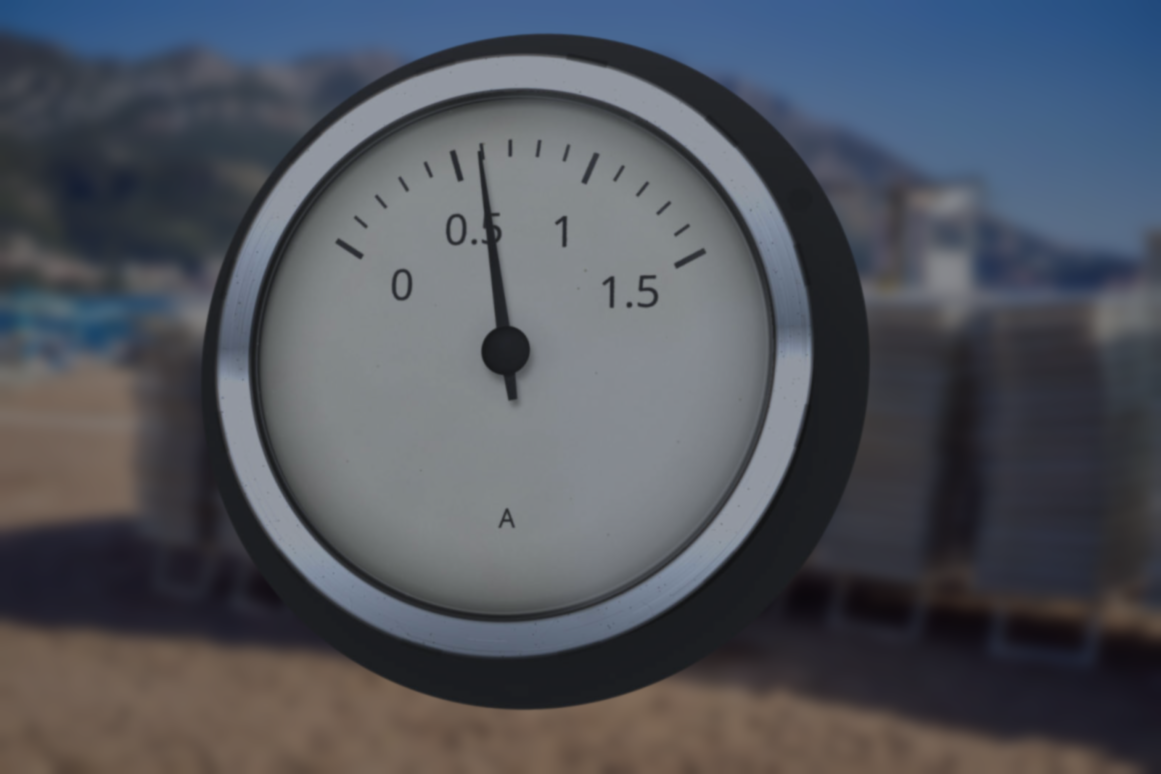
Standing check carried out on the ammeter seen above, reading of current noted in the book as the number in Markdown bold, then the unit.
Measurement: **0.6** A
